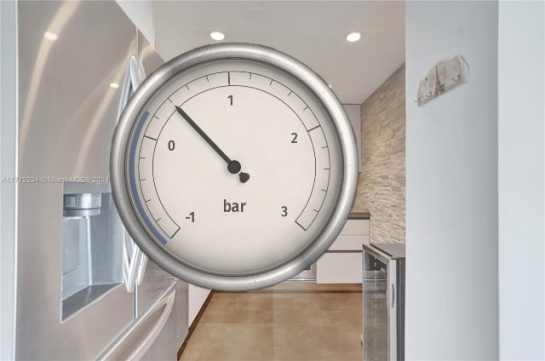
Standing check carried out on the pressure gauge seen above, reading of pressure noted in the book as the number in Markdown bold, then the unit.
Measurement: **0.4** bar
